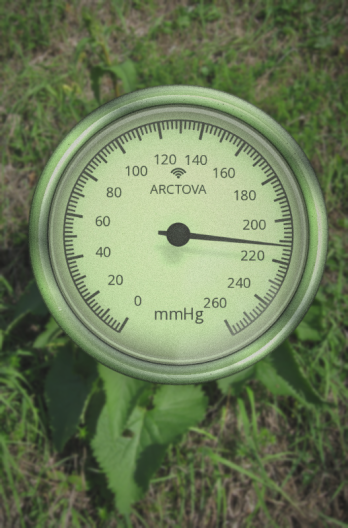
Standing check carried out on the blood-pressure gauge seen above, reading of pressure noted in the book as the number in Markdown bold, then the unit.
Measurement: **212** mmHg
